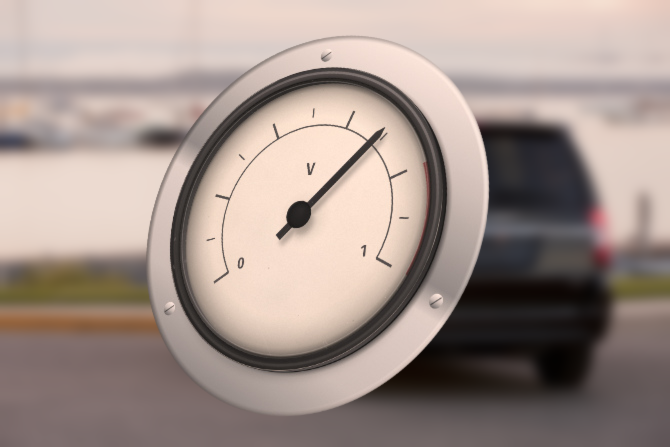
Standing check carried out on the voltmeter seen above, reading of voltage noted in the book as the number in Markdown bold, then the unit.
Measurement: **0.7** V
